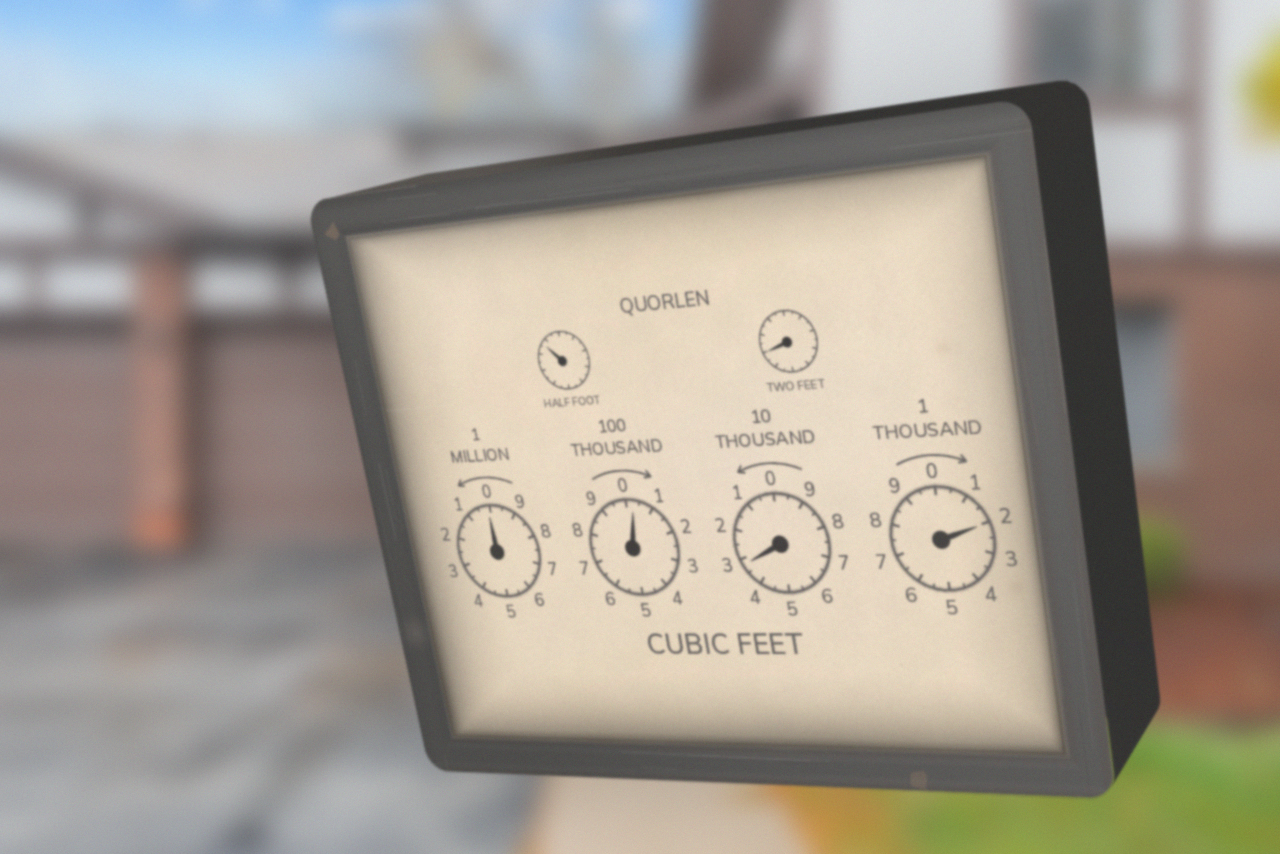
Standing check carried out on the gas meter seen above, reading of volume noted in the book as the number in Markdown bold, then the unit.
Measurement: **3200** ft³
